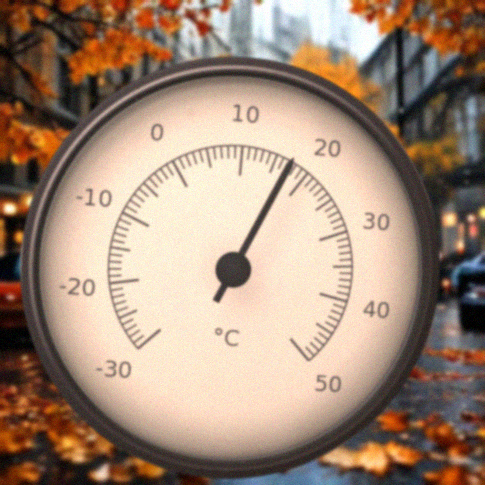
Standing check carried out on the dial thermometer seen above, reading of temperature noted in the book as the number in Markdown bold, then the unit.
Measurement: **17** °C
